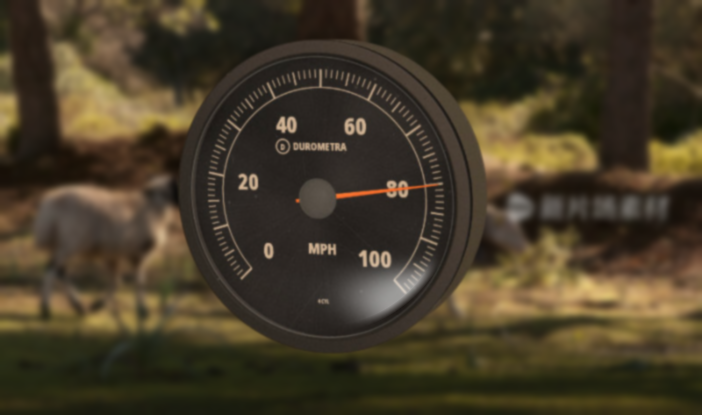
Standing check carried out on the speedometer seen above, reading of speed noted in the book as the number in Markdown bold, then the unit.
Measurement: **80** mph
